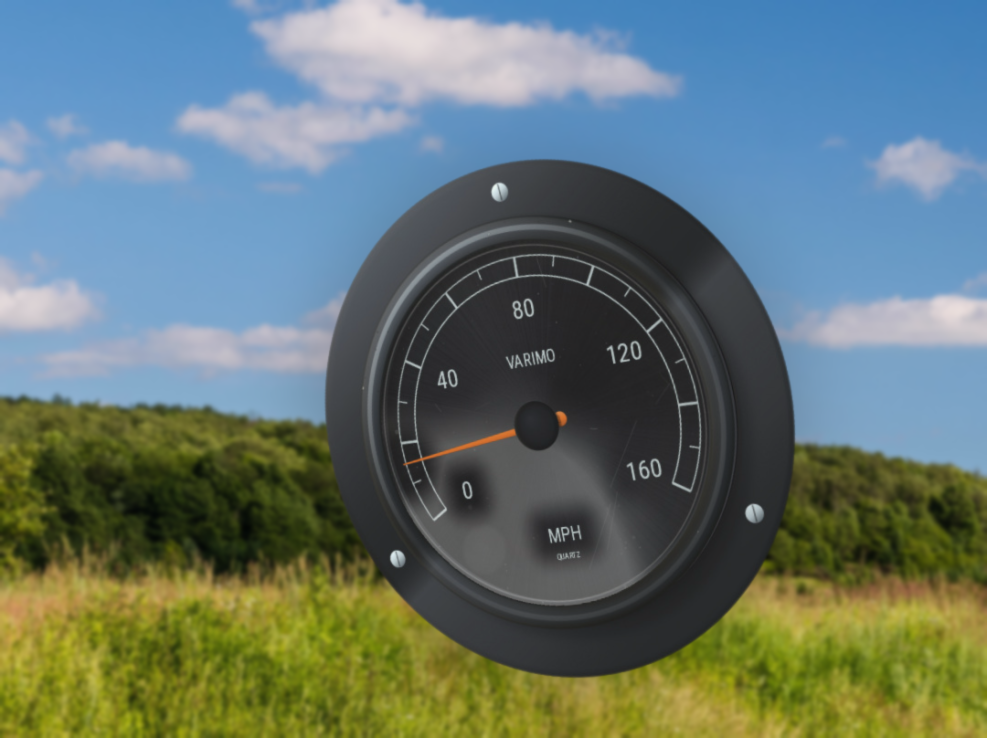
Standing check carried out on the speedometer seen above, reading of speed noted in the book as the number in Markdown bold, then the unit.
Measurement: **15** mph
